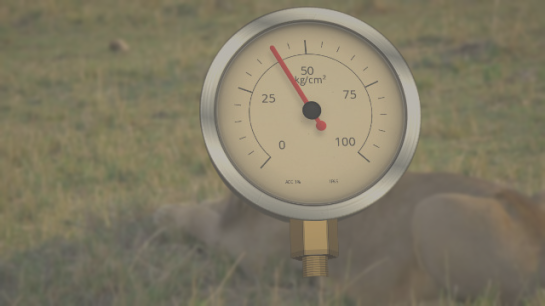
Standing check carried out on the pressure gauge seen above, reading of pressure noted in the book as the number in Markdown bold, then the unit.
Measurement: **40** kg/cm²
